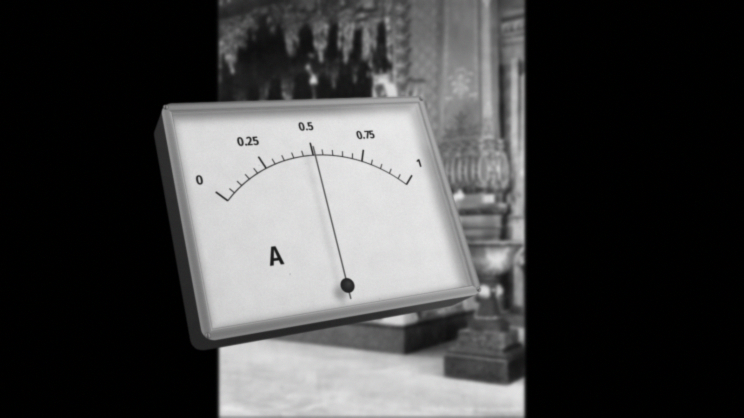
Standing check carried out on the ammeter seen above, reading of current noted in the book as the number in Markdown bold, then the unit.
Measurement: **0.5** A
